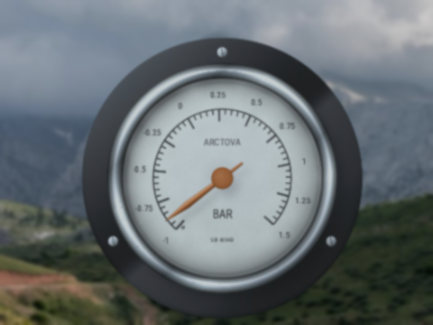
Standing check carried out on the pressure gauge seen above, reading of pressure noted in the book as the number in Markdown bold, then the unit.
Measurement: **-0.9** bar
